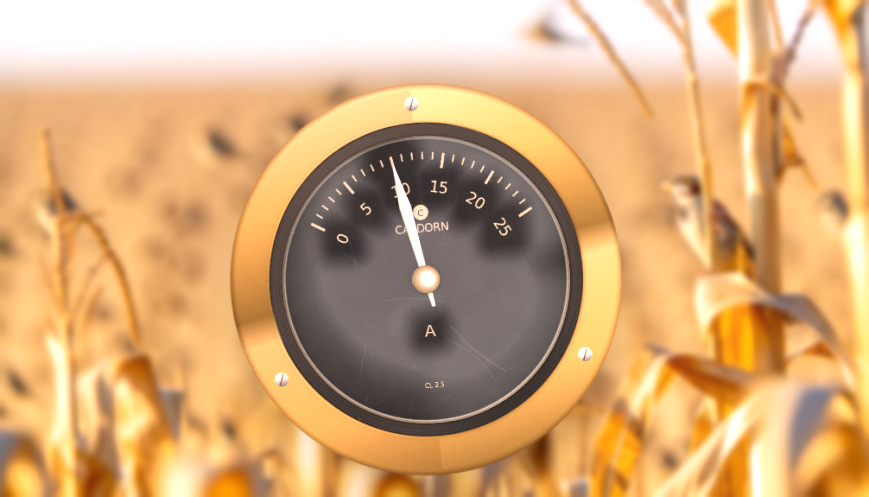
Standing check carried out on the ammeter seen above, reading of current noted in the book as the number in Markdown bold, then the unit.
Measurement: **10** A
